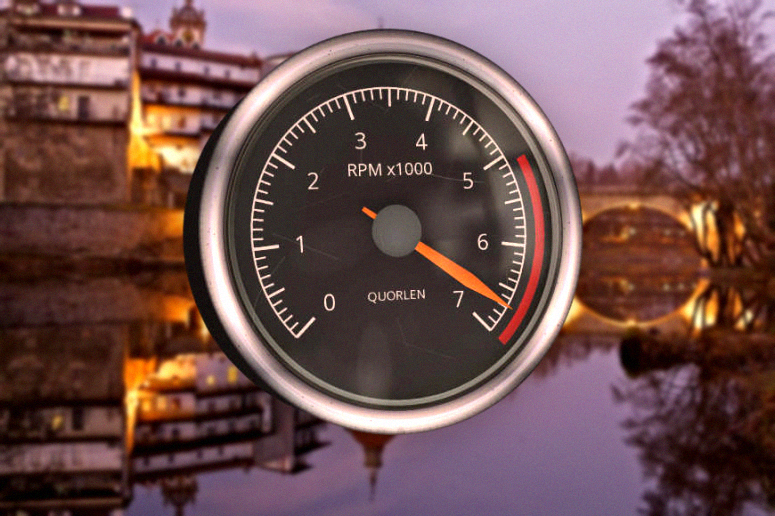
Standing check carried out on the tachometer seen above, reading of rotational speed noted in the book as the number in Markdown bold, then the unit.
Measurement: **6700** rpm
